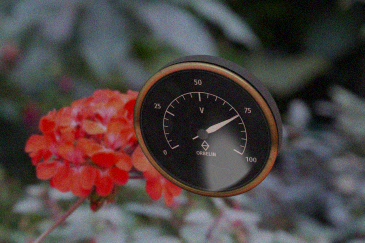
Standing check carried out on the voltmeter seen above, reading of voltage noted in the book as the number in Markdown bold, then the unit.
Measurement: **75** V
